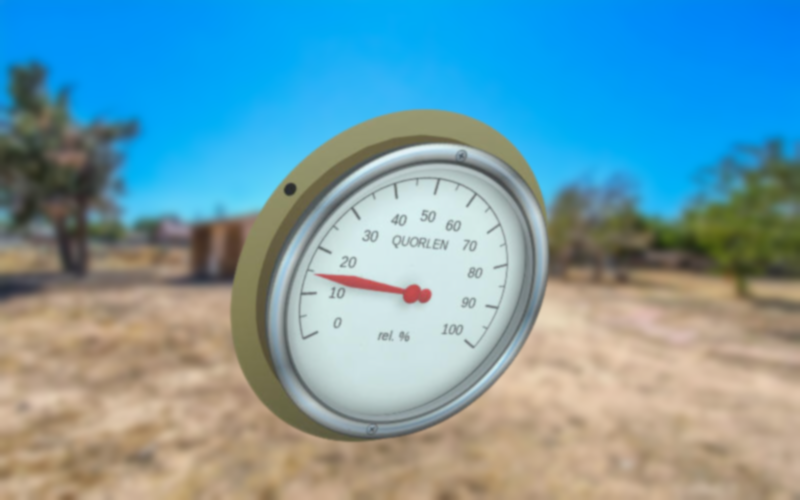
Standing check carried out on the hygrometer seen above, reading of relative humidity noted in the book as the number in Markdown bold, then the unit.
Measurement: **15** %
